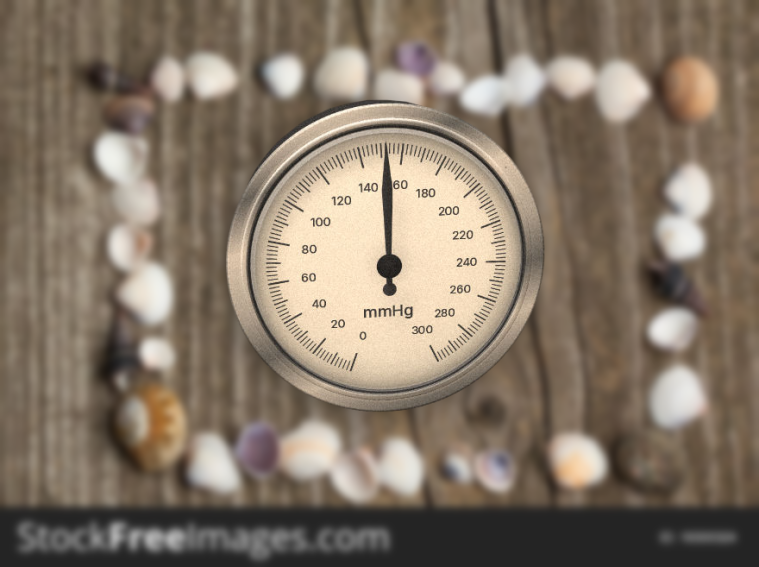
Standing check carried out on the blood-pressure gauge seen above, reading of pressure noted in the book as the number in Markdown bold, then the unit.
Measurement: **152** mmHg
